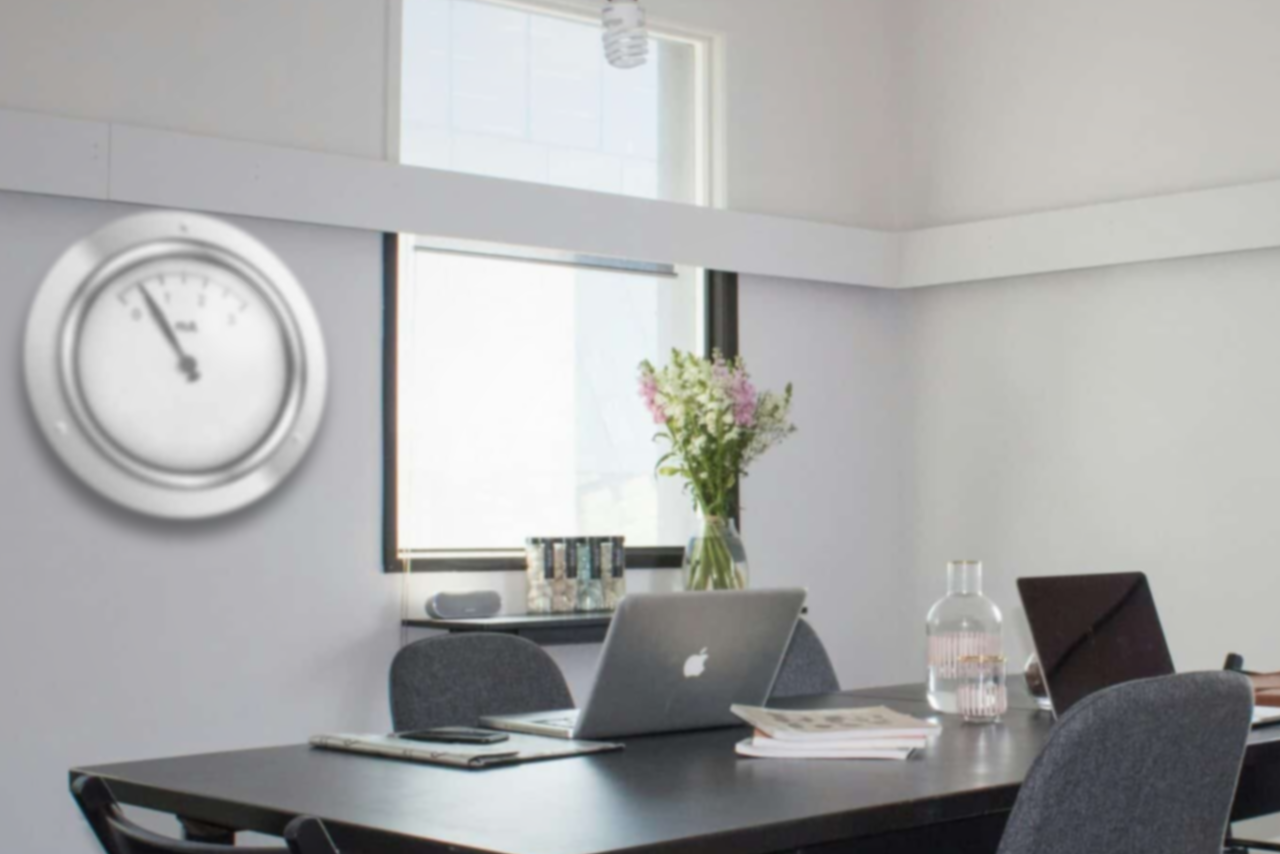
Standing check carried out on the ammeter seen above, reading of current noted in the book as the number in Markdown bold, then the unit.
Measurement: **0.5** mA
